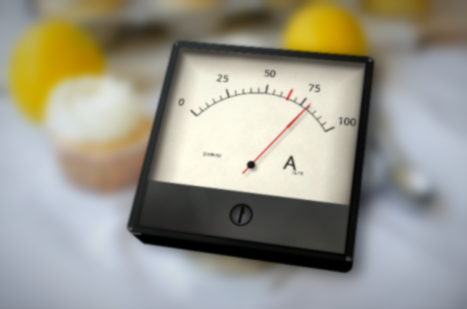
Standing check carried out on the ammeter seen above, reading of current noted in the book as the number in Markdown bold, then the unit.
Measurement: **80** A
